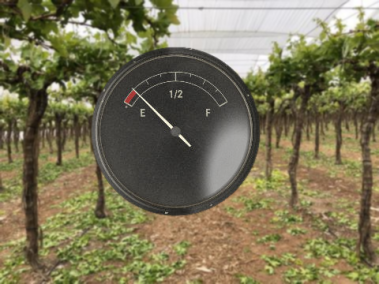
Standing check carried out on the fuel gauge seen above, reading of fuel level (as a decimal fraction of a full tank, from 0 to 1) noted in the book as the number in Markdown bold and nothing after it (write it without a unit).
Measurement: **0.125**
